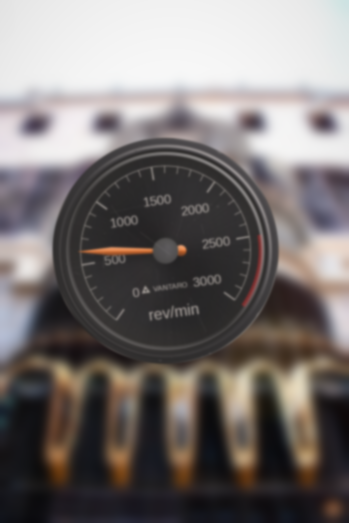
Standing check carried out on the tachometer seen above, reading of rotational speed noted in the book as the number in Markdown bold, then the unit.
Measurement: **600** rpm
